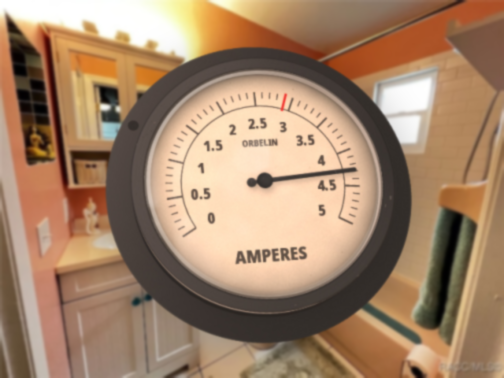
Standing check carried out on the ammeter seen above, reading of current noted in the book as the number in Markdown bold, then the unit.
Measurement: **4.3** A
